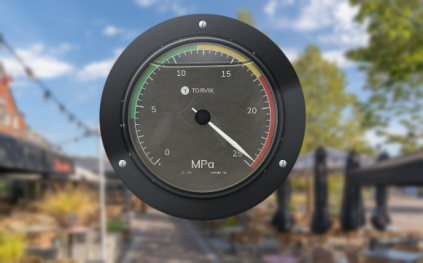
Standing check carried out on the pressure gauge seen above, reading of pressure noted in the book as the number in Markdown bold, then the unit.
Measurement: **24.5** MPa
